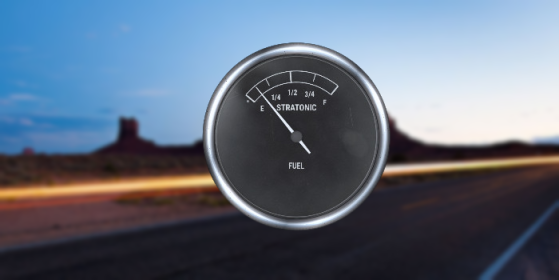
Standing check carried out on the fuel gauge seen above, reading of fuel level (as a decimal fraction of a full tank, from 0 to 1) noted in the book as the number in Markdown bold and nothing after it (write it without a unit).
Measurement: **0.125**
